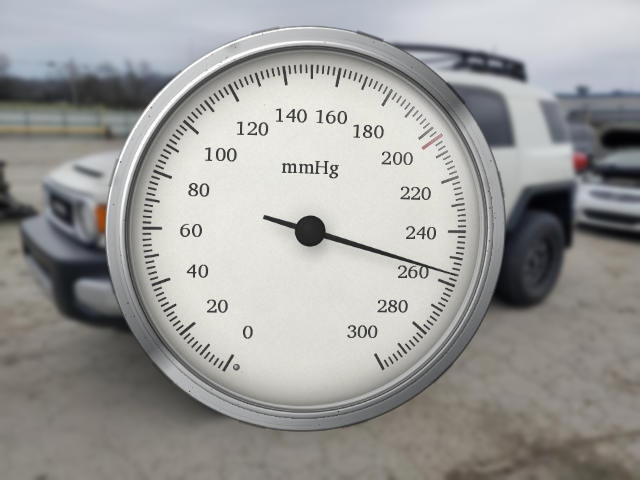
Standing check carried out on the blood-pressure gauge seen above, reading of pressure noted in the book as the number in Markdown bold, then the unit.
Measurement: **256** mmHg
